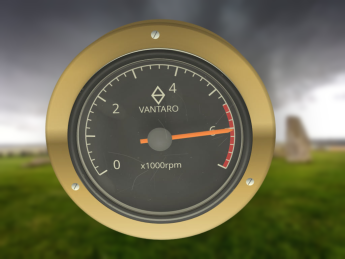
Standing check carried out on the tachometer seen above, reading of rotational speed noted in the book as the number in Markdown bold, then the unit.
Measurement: **6000** rpm
